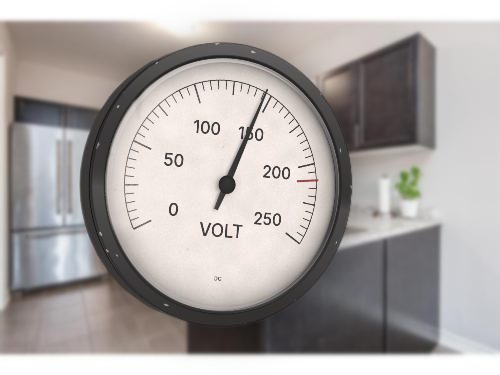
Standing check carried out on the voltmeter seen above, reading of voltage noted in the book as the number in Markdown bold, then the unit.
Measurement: **145** V
